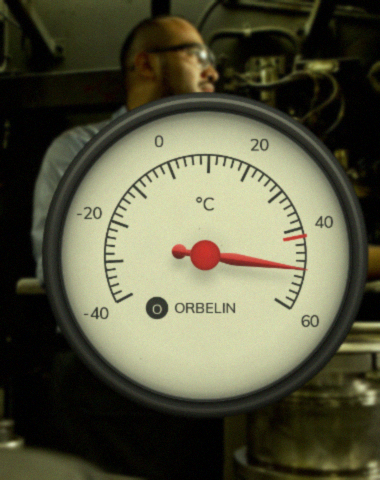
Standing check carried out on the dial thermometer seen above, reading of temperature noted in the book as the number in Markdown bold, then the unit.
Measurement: **50** °C
